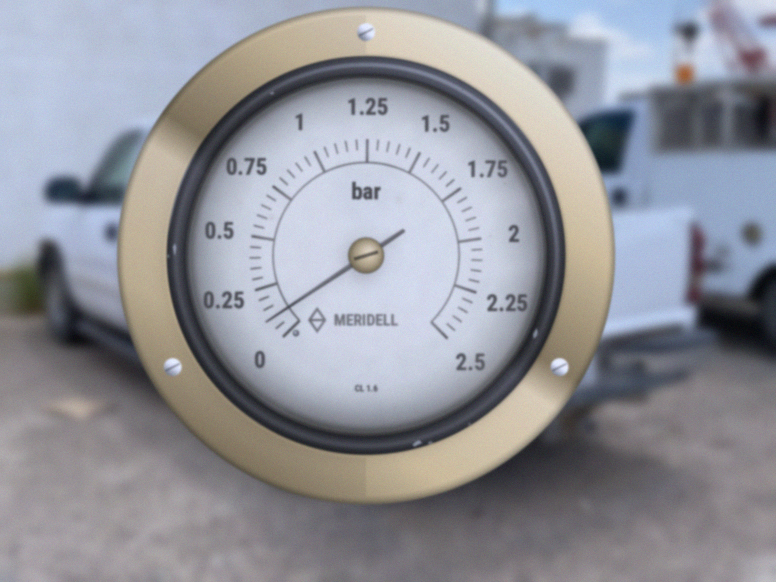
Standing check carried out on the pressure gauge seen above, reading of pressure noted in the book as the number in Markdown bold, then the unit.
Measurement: **0.1** bar
